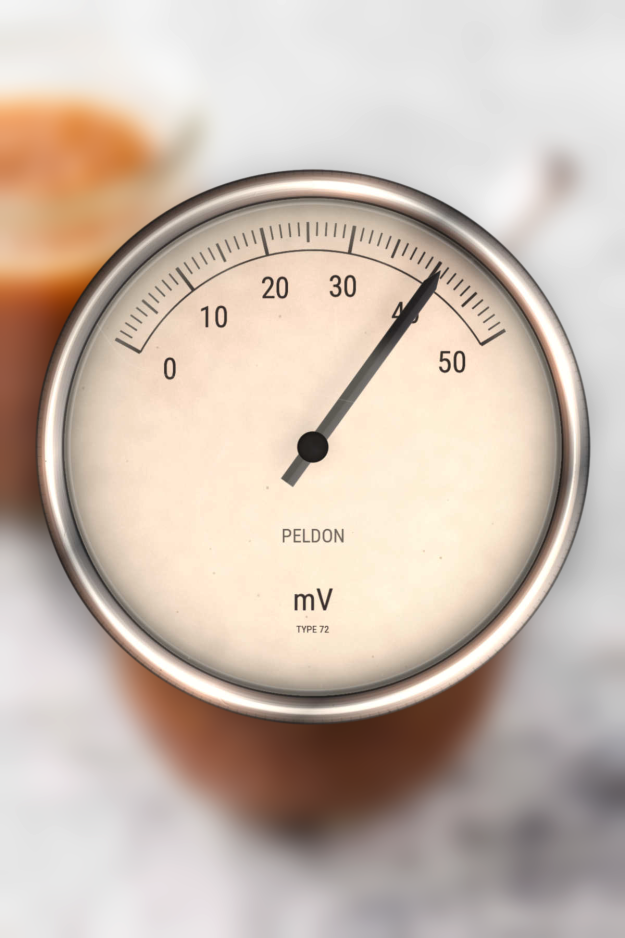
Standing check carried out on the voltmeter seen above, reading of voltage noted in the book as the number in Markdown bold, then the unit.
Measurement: **40.5** mV
